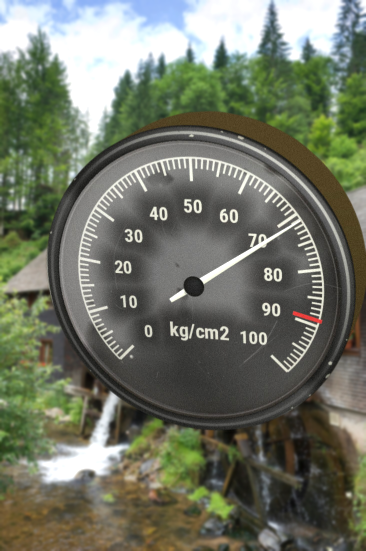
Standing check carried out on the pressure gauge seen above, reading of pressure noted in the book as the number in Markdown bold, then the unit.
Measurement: **71** kg/cm²
